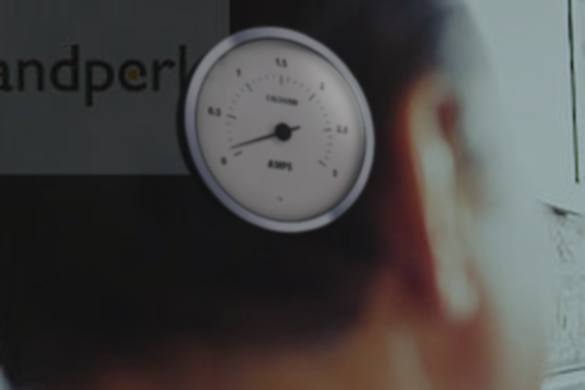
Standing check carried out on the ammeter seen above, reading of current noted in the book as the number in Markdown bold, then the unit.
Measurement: **0.1** A
